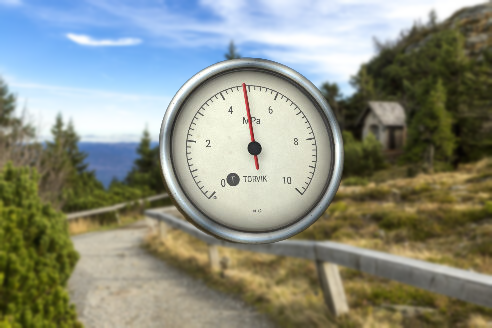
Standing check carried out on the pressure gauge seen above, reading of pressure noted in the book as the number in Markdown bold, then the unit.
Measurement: **4.8** MPa
